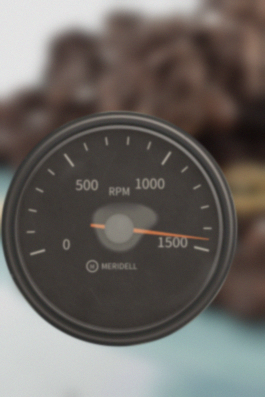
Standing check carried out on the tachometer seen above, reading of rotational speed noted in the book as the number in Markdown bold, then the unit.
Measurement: **1450** rpm
